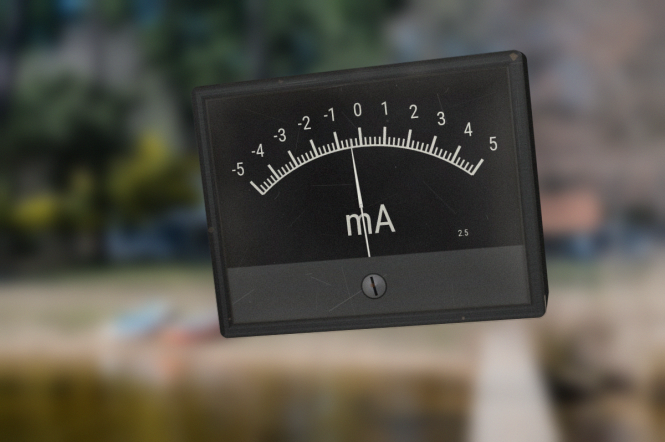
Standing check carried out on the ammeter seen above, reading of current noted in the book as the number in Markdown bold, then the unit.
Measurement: **-0.4** mA
